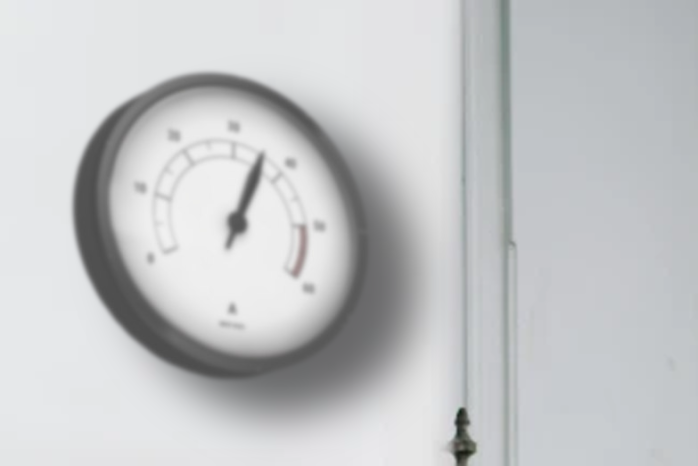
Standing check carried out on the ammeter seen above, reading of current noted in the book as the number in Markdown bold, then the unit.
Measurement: **35** A
